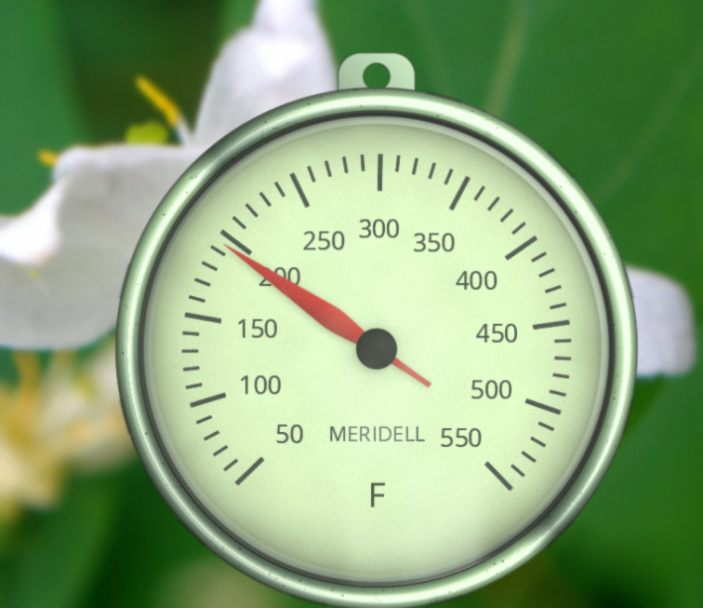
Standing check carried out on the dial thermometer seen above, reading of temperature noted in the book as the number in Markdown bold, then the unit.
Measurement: **195** °F
